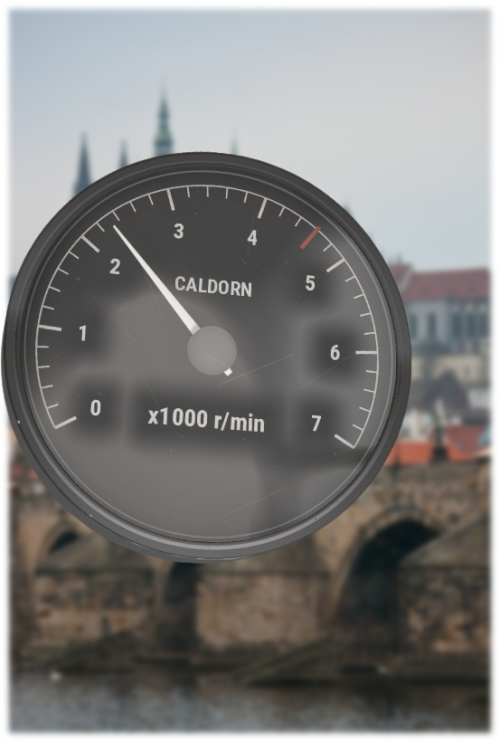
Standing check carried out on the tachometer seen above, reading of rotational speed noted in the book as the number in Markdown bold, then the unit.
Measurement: **2300** rpm
